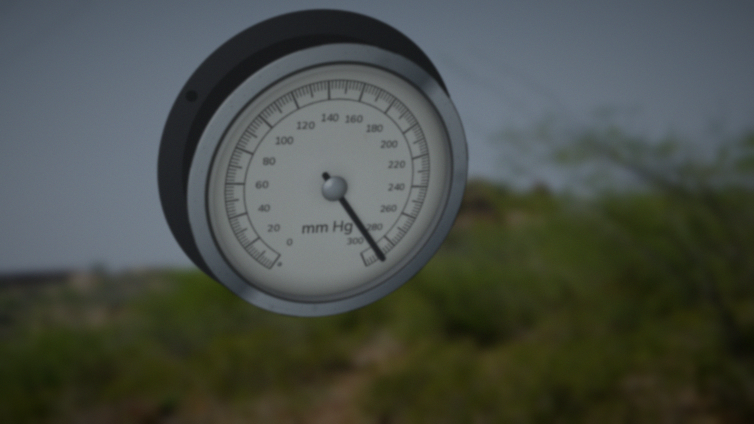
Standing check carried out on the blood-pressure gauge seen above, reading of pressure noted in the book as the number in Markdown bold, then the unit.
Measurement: **290** mmHg
